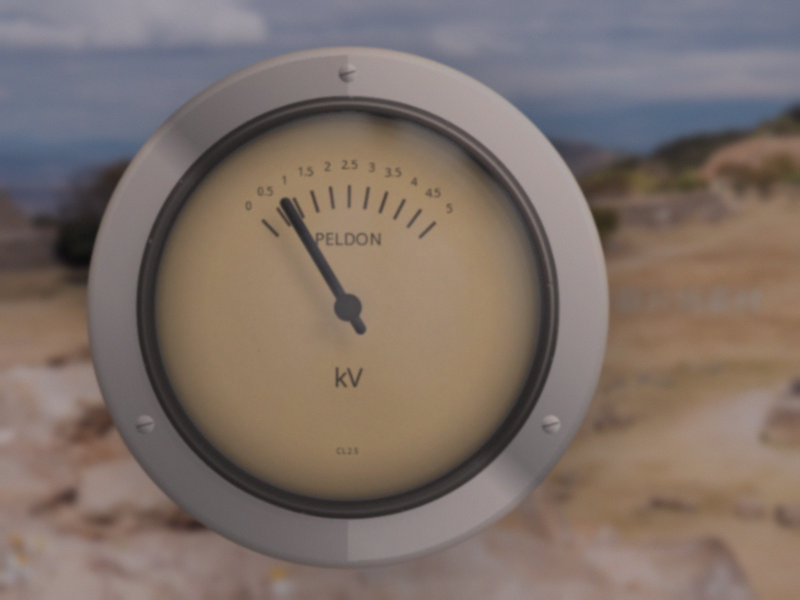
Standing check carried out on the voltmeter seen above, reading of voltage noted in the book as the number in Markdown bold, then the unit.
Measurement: **0.75** kV
